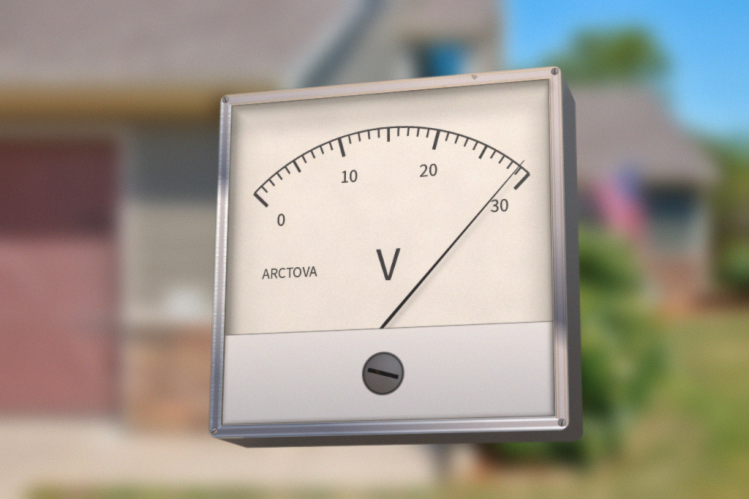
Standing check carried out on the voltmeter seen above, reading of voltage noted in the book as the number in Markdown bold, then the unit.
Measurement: **29** V
